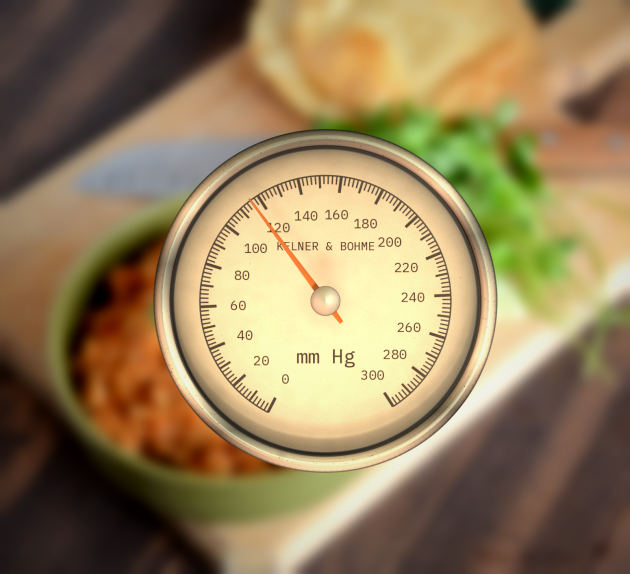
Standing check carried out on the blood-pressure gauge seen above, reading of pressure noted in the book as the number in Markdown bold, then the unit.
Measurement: **116** mmHg
